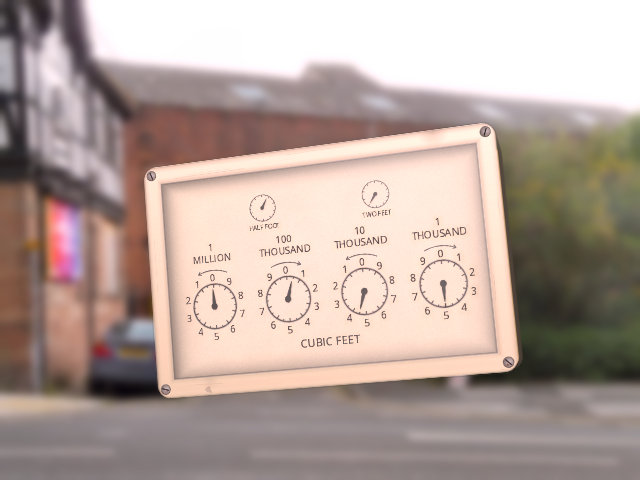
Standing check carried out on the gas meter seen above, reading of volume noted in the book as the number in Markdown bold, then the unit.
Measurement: **4500** ft³
